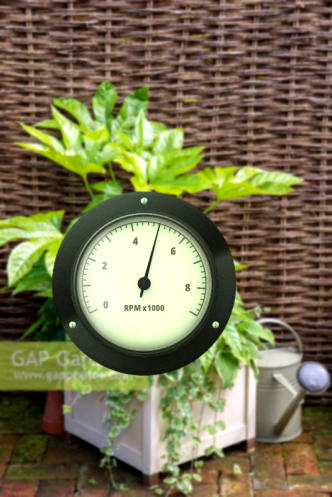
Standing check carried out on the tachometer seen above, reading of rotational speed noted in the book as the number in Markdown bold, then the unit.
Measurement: **5000** rpm
